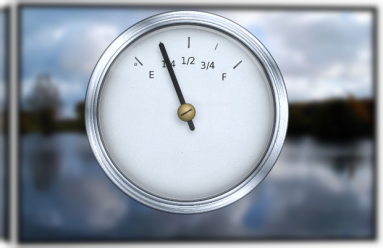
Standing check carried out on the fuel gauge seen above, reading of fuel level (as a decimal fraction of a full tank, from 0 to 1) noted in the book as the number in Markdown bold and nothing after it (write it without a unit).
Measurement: **0.25**
